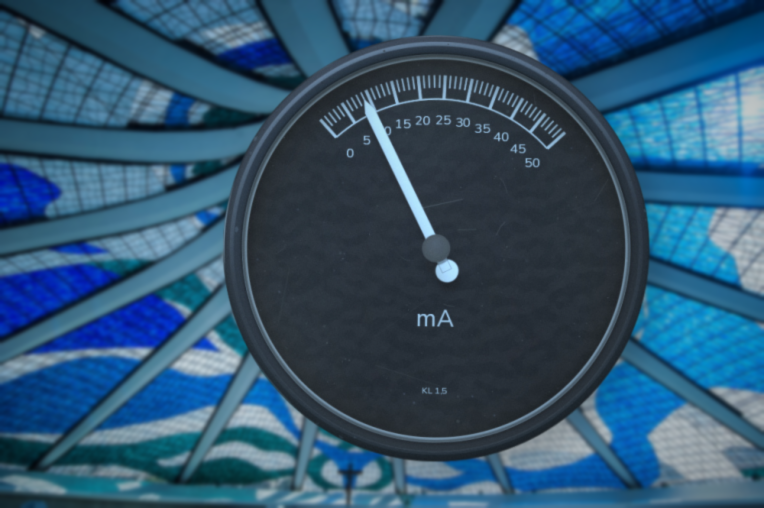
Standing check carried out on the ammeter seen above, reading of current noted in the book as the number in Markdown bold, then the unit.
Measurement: **9** mA
